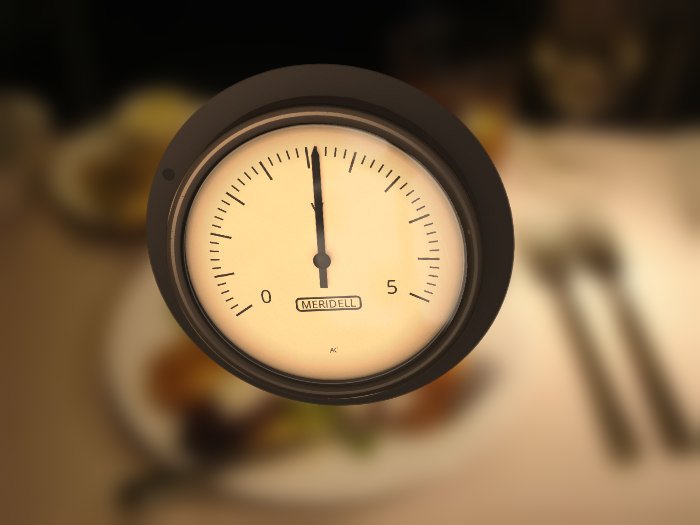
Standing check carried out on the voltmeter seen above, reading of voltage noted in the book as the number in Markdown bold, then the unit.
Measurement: **2.6** V
